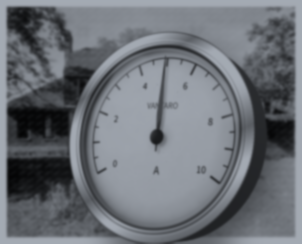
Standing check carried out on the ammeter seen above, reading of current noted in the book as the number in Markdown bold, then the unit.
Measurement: **5** A
